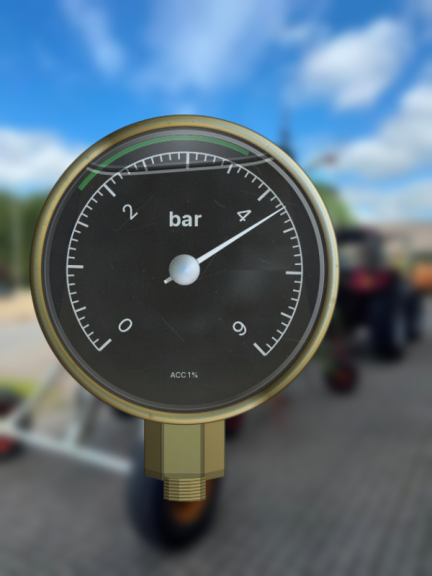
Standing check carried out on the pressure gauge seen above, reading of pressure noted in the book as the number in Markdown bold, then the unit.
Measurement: **4.25** bar
